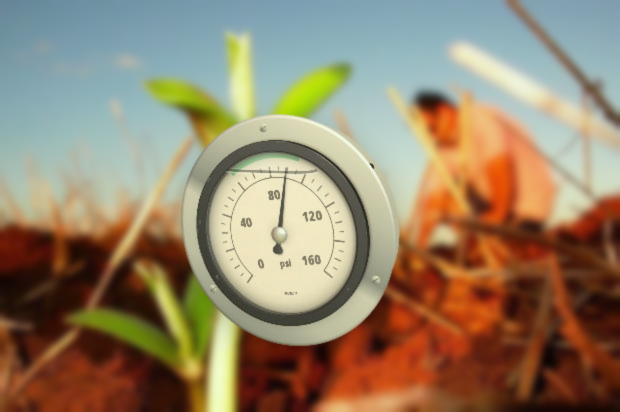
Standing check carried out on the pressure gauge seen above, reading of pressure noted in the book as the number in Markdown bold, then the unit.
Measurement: **90** psi
